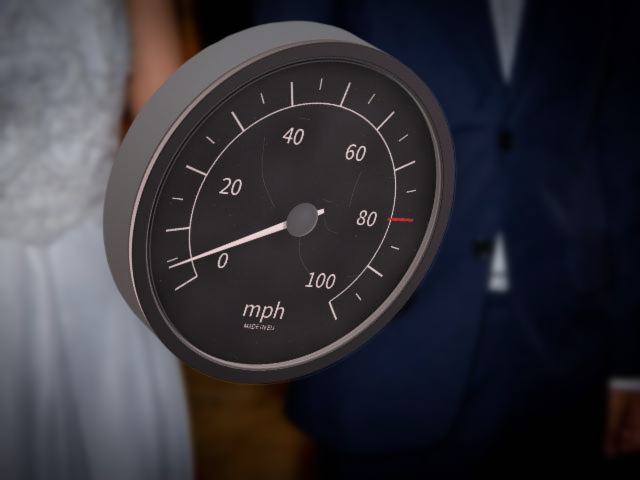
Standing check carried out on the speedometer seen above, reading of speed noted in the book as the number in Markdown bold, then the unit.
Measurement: **5** mph
